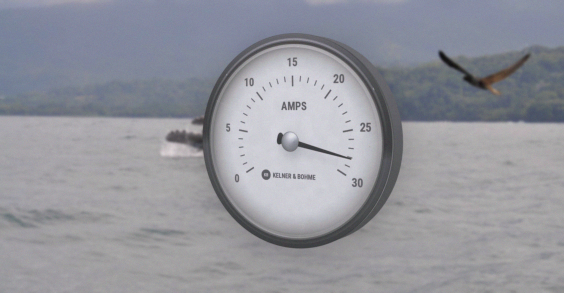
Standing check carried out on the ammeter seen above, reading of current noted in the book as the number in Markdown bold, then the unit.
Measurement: **28** A
